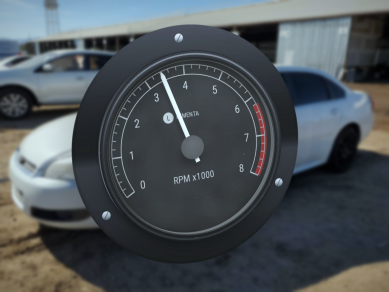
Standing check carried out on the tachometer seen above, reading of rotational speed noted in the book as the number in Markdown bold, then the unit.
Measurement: **3400** rpm
